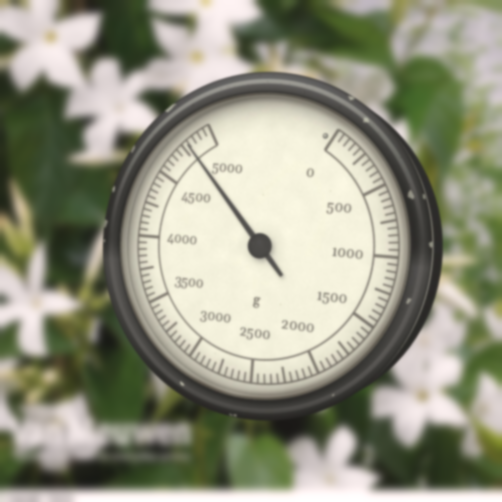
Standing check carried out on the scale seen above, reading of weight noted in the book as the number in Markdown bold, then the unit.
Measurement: **4800** g
